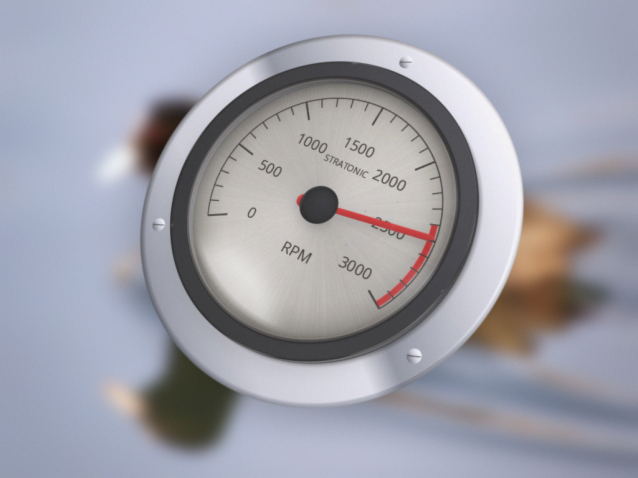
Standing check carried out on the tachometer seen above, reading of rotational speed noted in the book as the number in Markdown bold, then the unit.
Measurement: **2500** rpm
